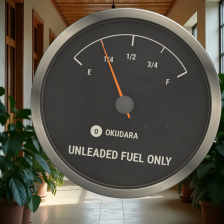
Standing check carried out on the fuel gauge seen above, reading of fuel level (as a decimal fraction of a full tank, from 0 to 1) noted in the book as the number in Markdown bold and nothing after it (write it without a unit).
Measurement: **0.25**
